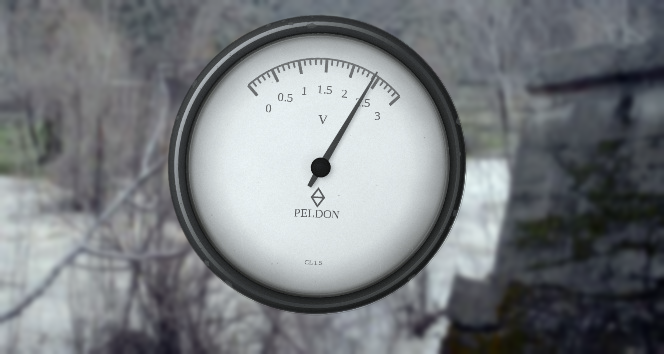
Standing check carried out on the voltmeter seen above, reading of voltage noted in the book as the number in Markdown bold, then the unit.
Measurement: **2.4** V
